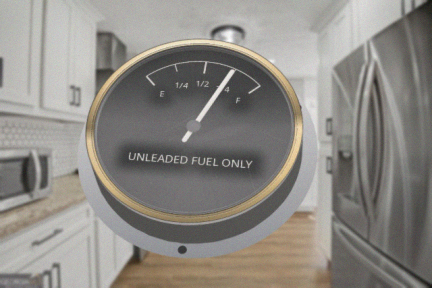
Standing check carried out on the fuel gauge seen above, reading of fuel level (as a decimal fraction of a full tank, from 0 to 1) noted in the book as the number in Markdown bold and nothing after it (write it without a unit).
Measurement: **0.75**
